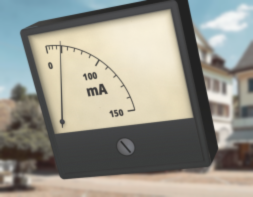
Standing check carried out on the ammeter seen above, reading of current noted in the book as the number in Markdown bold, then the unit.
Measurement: **50** mA
